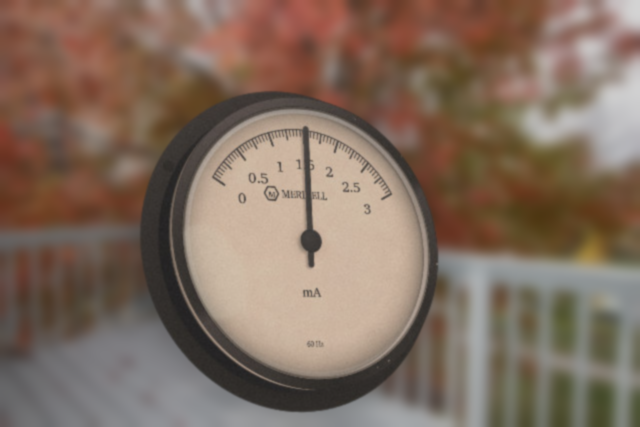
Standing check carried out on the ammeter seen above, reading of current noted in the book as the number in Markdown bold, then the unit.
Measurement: **1.5** mA
